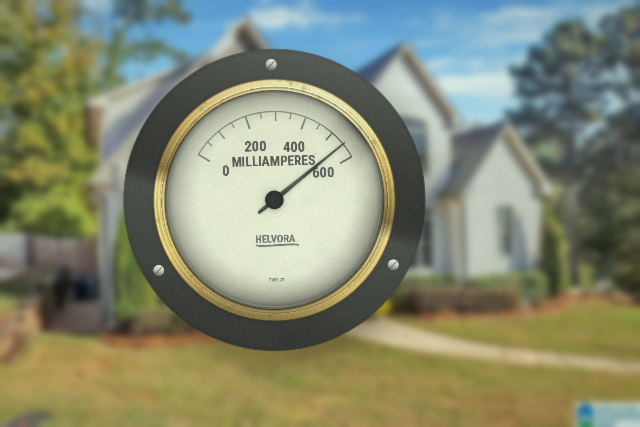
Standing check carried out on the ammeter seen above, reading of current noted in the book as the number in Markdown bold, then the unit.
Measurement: **550** mA
